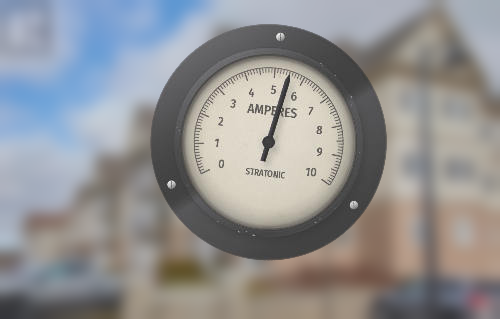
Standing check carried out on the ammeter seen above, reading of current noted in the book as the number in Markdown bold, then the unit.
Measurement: **5.5** A
